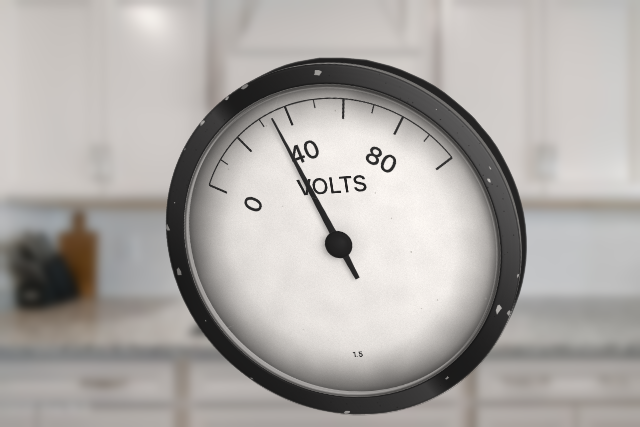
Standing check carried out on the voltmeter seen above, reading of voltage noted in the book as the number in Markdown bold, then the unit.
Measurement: **35** V
